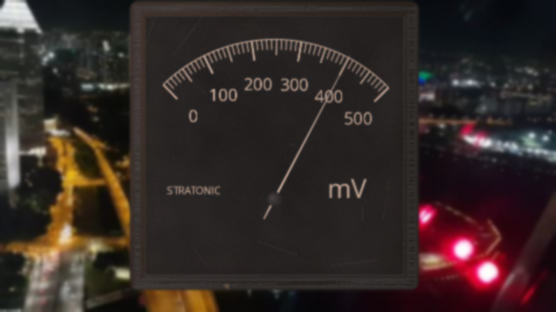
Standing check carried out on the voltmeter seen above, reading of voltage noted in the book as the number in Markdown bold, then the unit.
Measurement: **400** mV
